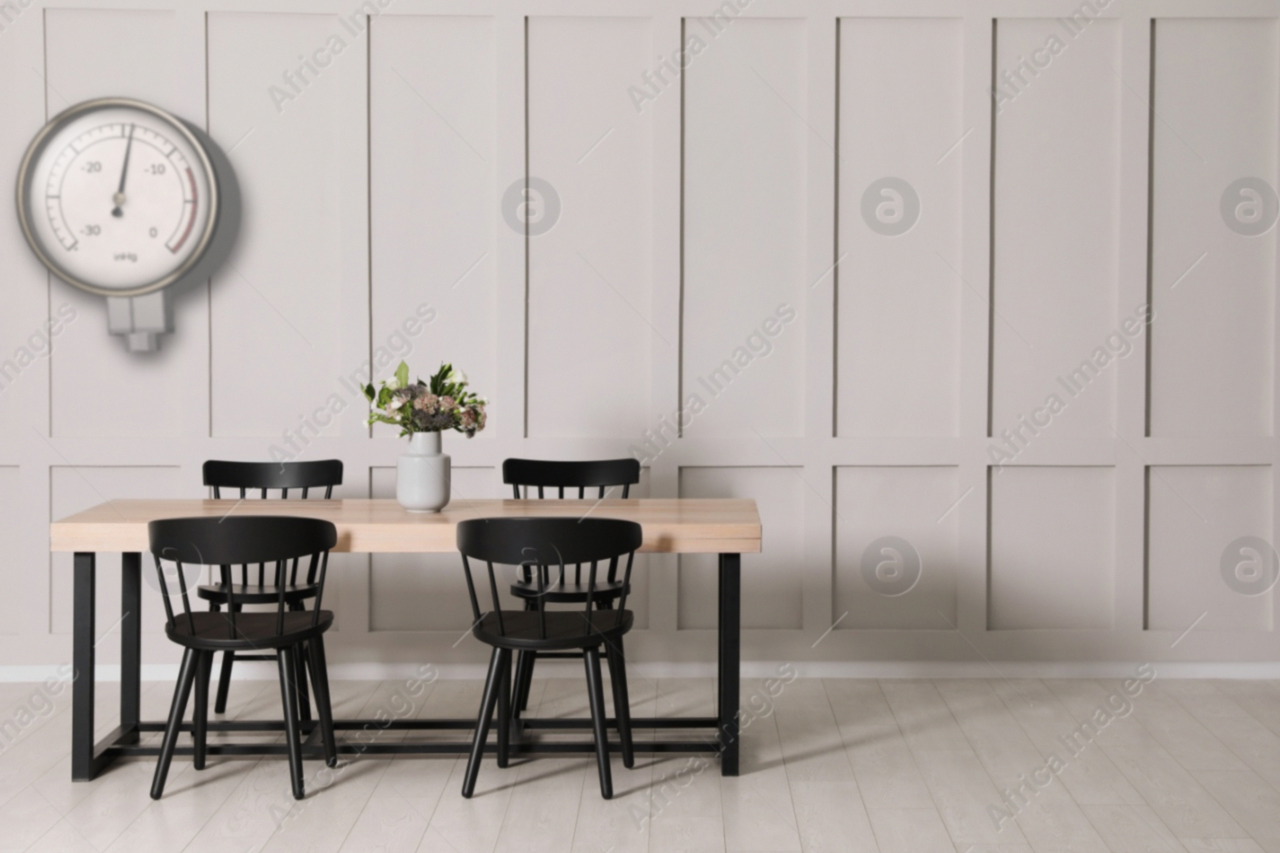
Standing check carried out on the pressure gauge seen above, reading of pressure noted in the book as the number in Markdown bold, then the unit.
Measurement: **-14** inHg
